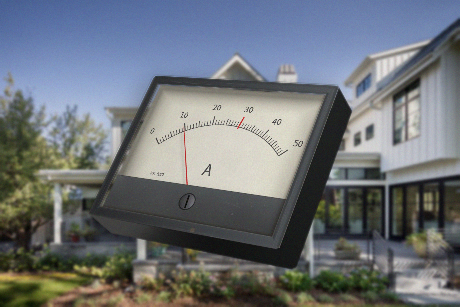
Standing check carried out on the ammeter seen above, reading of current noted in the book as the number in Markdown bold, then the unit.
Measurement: **10** A
